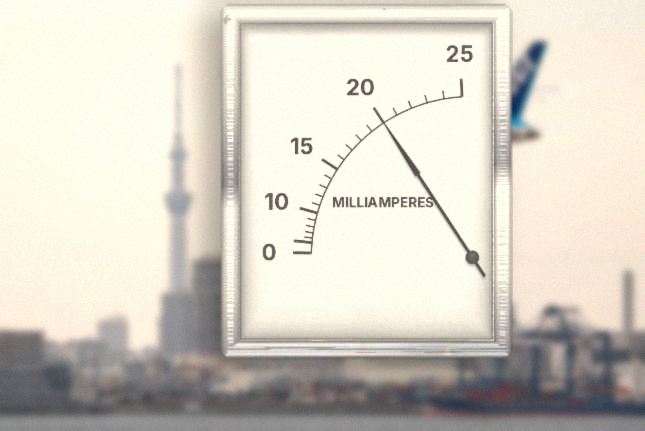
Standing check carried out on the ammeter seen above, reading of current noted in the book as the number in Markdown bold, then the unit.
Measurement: **20** mA
